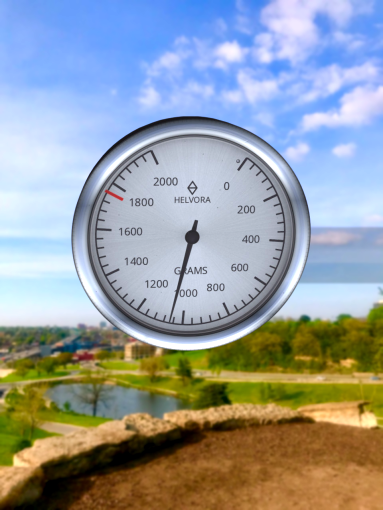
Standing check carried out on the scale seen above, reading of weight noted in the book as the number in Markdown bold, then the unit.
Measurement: **1060** g
